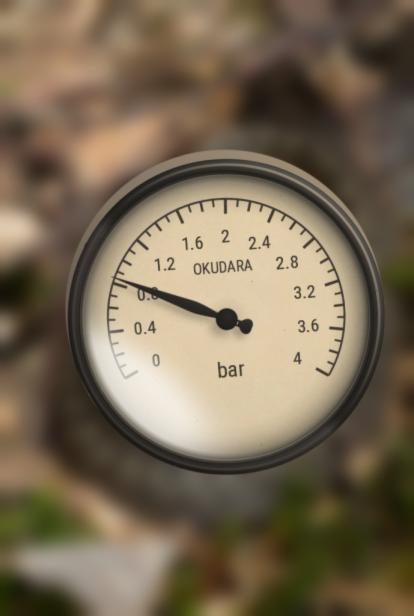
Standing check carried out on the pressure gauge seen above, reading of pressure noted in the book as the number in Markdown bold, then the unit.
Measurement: **0.85** bar
